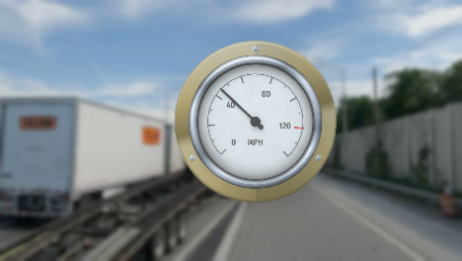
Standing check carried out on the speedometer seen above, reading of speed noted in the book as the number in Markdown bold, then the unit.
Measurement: **45** mph
